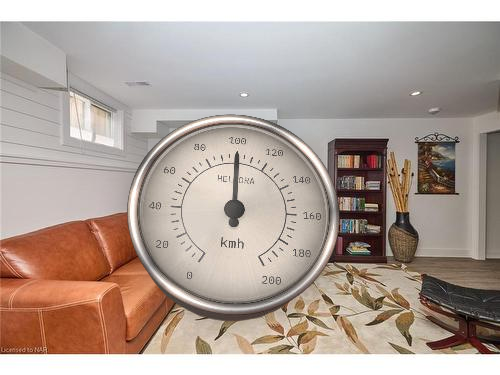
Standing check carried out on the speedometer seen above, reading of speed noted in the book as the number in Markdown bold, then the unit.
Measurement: **100** km/h
